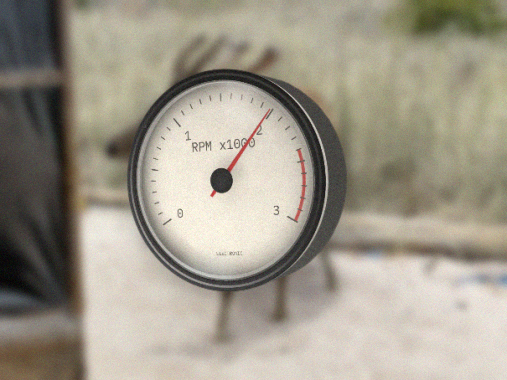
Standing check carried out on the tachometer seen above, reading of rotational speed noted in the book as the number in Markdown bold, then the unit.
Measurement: **2000** rpm
